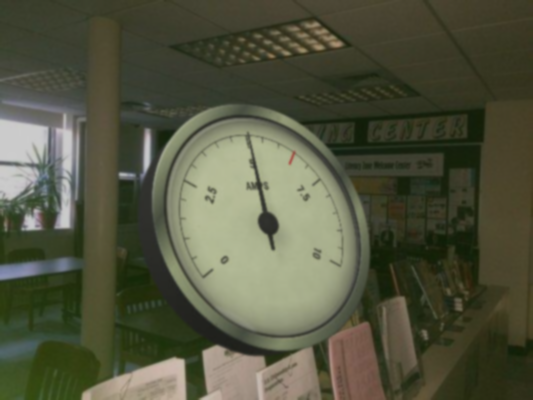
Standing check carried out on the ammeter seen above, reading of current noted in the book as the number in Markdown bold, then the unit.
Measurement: **5** A
